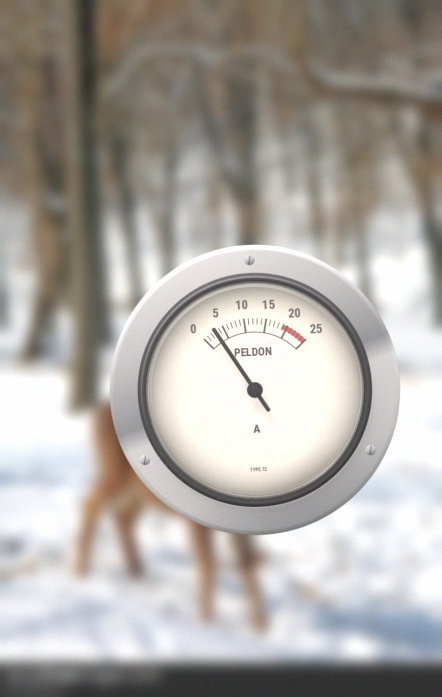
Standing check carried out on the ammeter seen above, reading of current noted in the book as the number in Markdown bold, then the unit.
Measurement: **3** A
